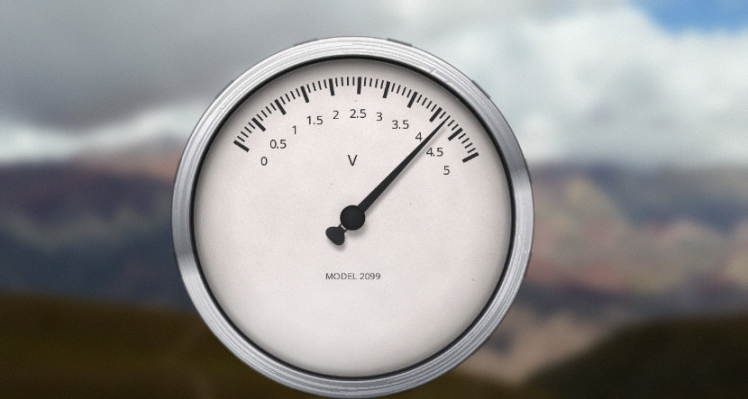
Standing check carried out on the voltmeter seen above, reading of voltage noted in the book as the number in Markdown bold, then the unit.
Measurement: **4.2** V
